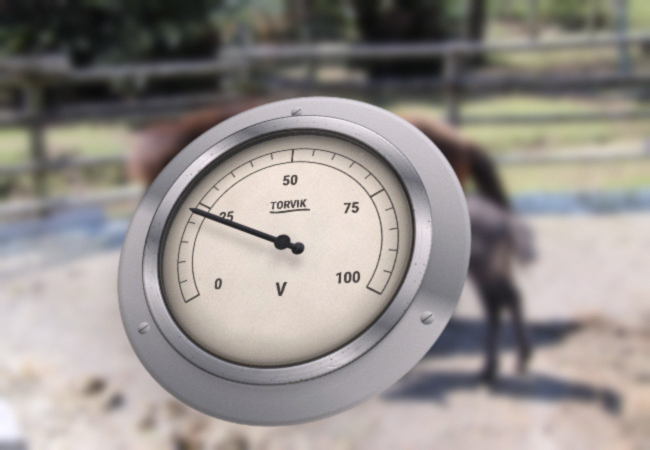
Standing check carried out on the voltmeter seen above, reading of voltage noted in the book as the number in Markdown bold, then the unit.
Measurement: **22.5** V
